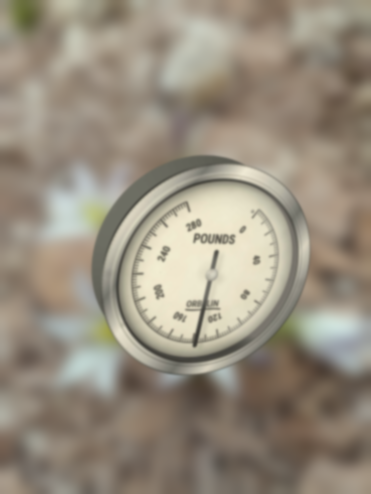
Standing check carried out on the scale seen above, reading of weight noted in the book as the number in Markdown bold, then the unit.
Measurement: **140** lb
